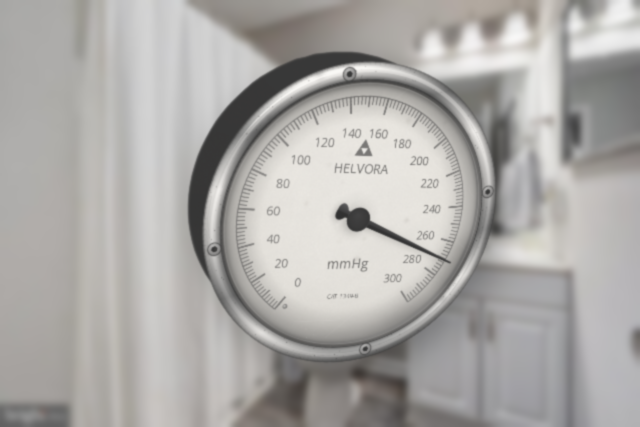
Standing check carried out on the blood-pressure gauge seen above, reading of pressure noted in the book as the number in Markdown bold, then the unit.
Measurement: **270** mmHg
